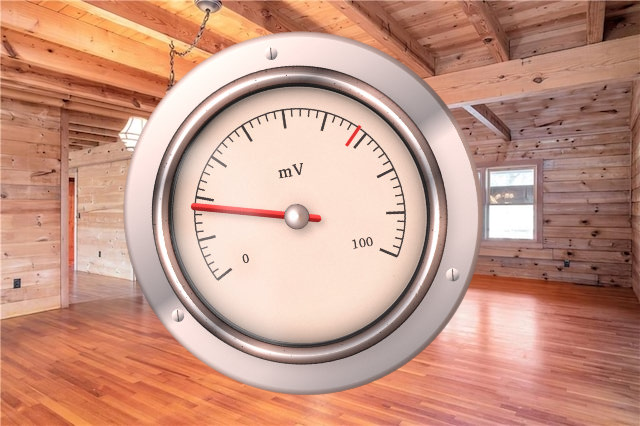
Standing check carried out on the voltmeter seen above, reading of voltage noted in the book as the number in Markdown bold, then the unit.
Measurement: **18** mV
